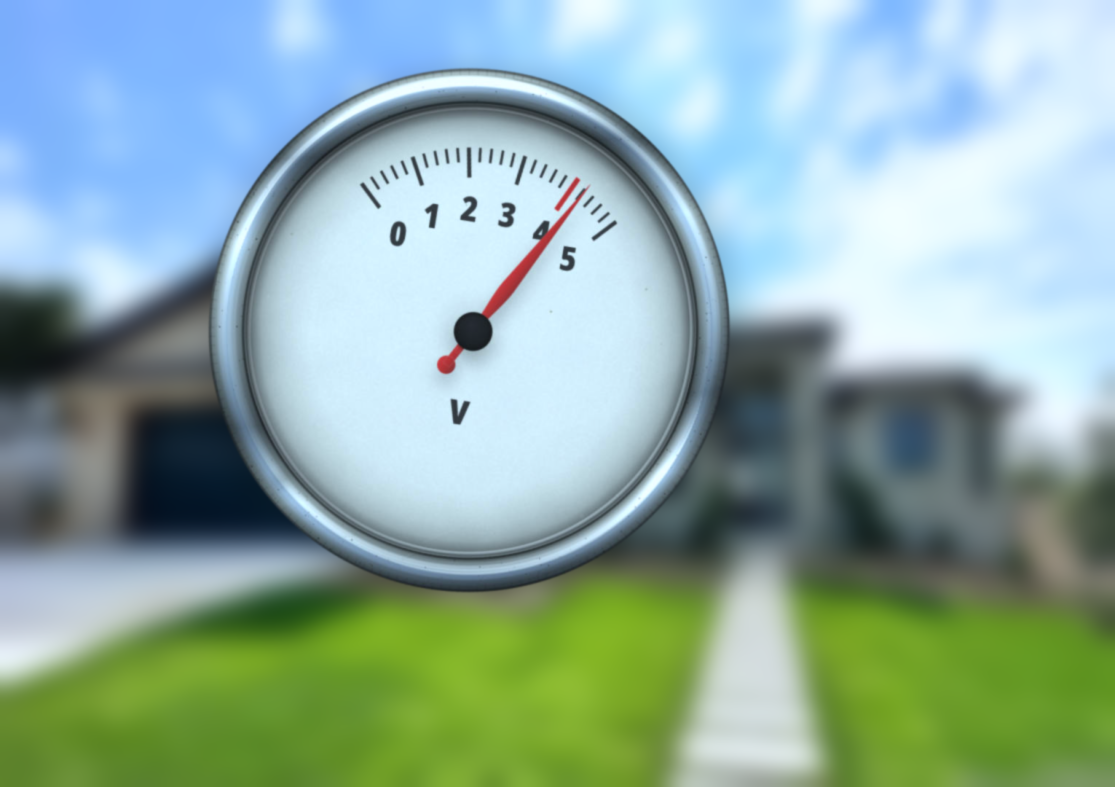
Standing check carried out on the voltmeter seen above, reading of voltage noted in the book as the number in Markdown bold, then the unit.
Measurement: **4.2** V
